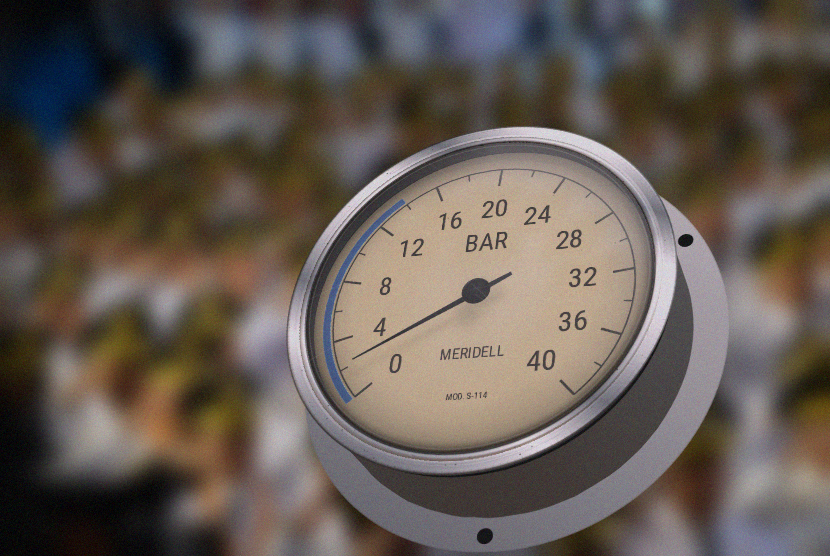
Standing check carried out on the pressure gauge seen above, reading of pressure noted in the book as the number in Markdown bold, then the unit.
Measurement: **2** bar
